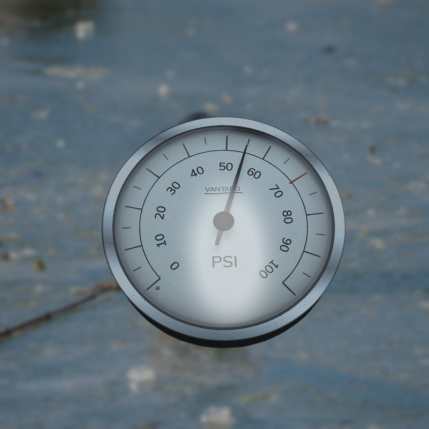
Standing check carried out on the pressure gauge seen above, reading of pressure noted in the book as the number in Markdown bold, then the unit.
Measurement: **55** psi
